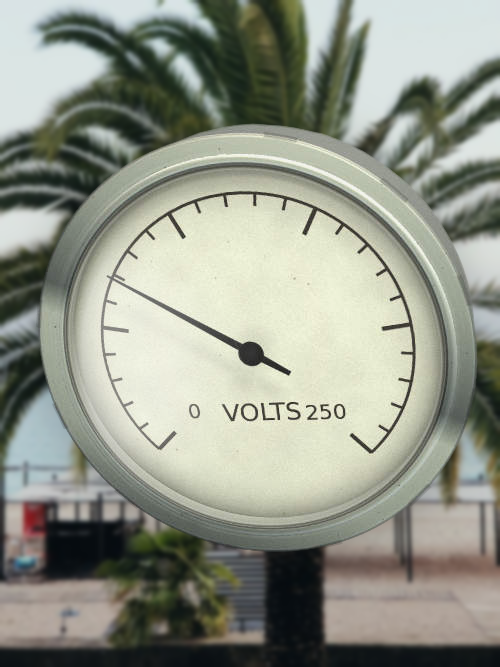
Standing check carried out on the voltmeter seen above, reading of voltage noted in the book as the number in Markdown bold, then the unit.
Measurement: **70** V
